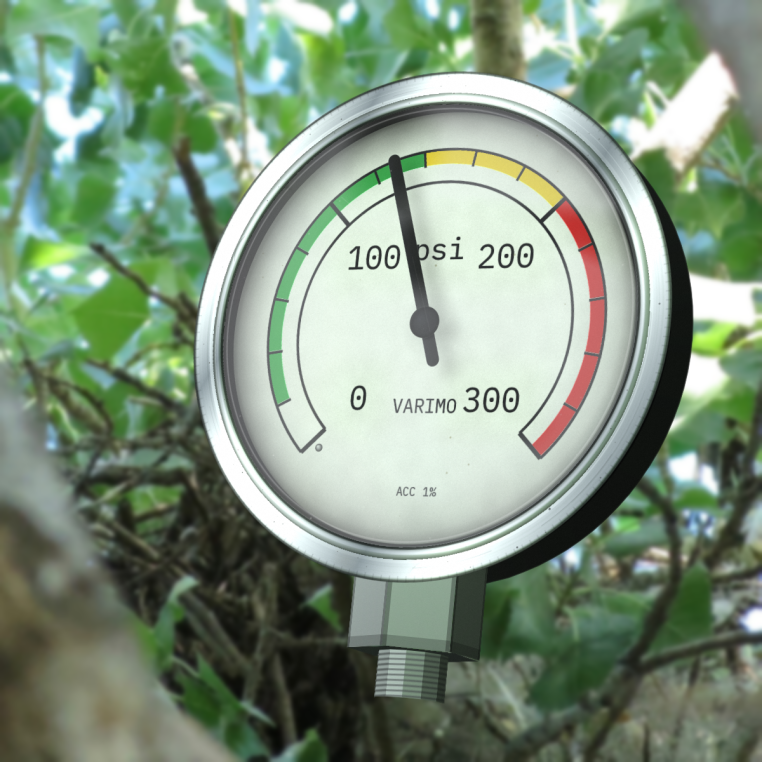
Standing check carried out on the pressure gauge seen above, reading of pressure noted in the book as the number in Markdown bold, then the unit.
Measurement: **130** psi
